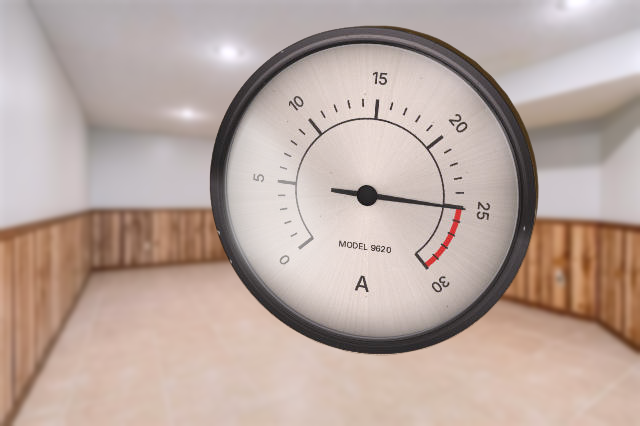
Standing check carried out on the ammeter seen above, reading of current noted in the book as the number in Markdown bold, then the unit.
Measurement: **25** A
